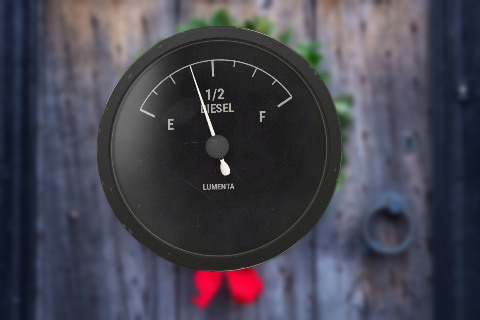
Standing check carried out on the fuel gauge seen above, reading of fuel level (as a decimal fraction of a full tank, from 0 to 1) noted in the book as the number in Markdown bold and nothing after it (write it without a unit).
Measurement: **0.375**
